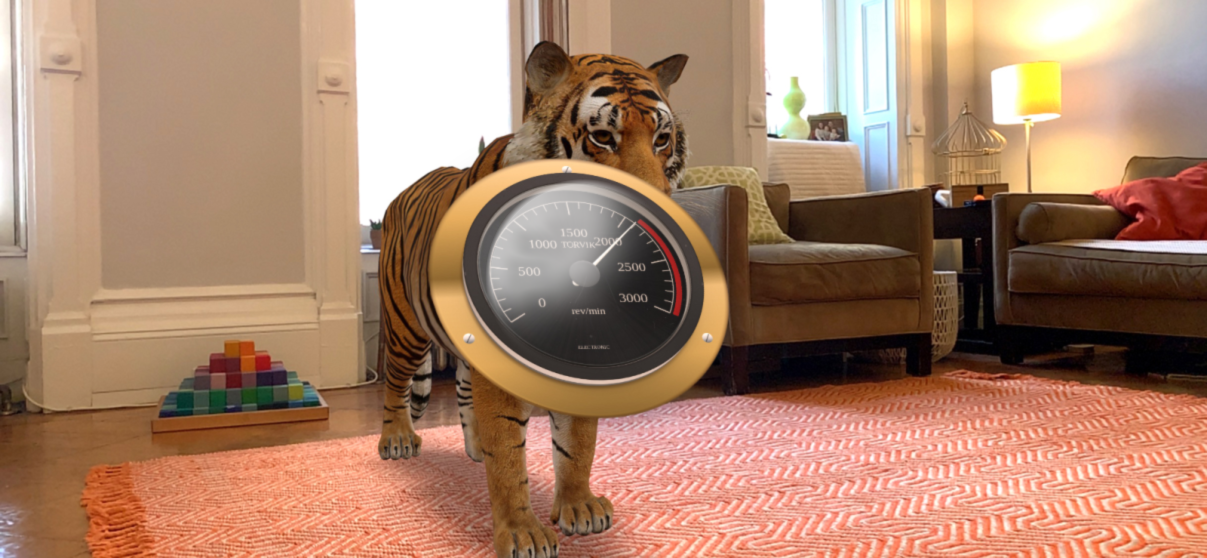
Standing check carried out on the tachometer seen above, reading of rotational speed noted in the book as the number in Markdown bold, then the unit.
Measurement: **2100** rpm
